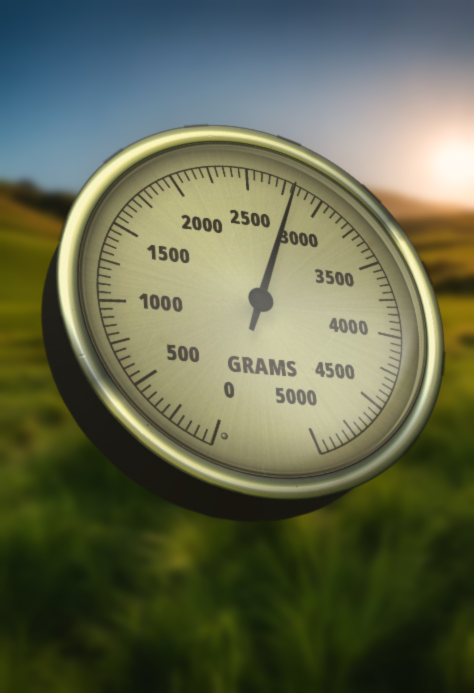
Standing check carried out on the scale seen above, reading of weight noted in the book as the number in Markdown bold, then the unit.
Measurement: **2800** g
